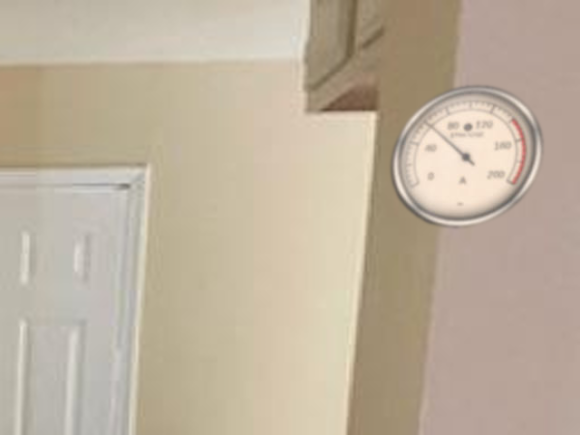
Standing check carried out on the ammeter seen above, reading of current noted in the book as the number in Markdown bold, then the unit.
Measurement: **60** A
